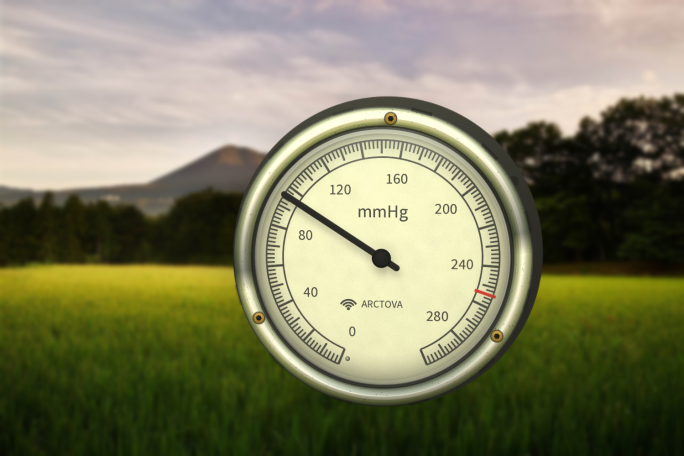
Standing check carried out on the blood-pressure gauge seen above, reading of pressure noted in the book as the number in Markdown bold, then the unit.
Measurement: **96** mmHg
